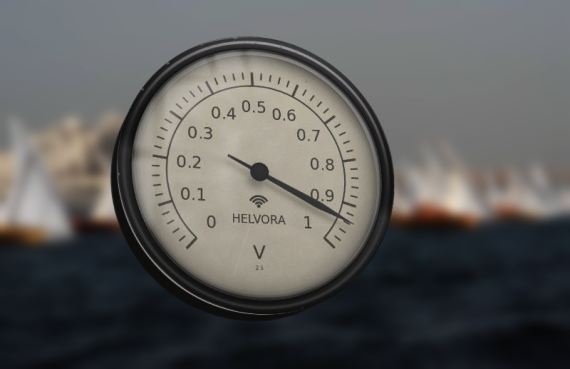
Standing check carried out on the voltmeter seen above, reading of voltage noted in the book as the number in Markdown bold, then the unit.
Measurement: **0.94** V
